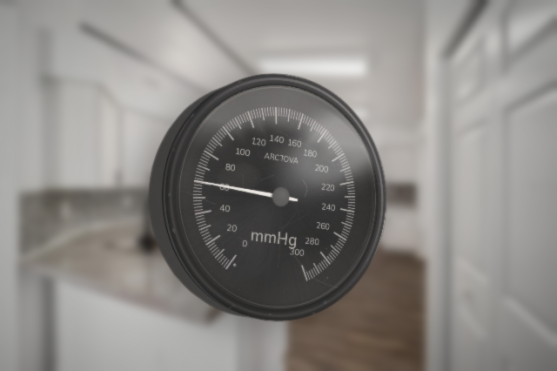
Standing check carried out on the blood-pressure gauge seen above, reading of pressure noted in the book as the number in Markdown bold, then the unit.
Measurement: **60** mmHg
